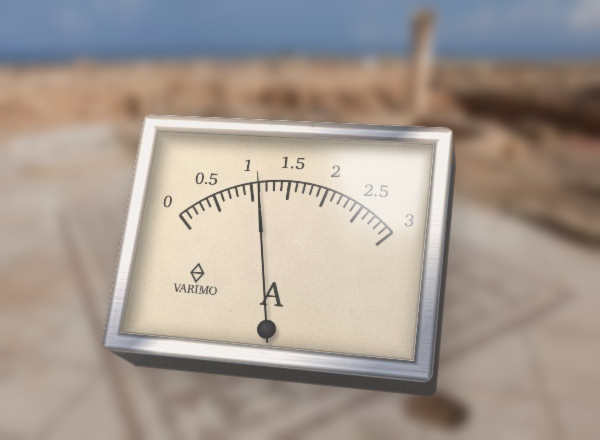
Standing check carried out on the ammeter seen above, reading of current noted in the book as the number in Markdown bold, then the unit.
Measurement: **1.1** A
